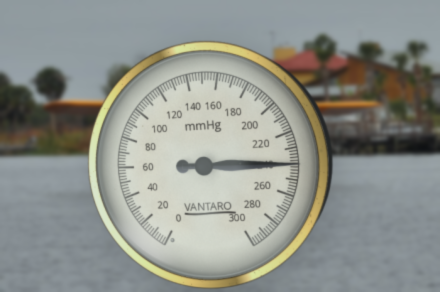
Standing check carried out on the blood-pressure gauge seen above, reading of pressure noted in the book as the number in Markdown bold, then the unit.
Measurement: **240** mmHg
